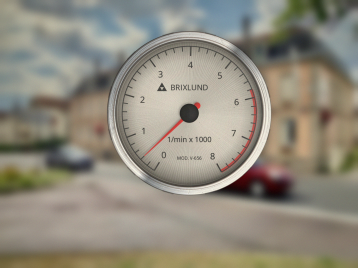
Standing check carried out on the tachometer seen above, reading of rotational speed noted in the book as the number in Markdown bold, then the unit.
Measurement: **400** rpm
